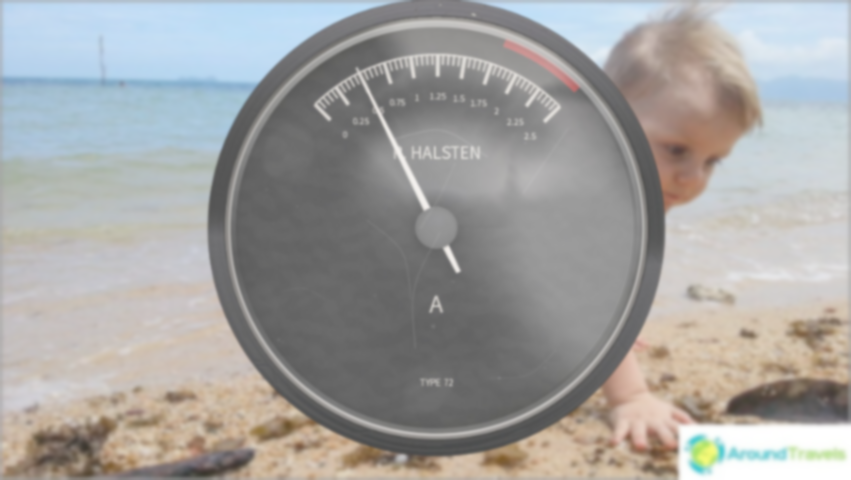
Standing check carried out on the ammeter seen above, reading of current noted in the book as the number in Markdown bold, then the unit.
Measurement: **0.5** A
